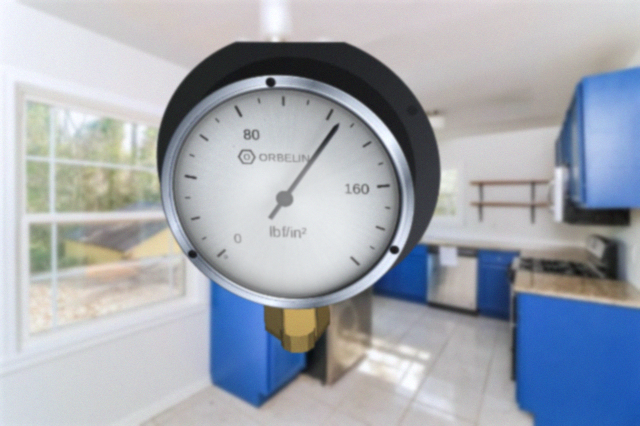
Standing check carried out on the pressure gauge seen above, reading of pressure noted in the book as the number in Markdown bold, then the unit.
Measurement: **125** psi
